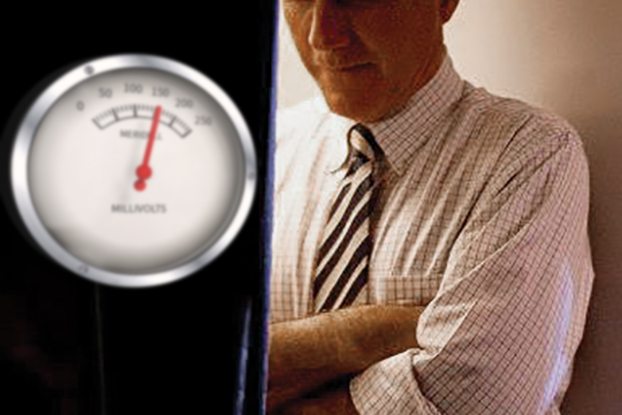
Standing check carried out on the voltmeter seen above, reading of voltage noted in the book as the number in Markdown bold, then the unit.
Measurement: **150** mV
